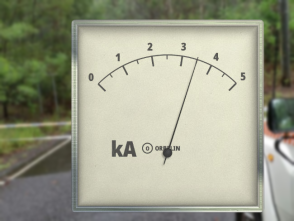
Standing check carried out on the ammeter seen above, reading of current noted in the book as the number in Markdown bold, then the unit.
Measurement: **3.5** kA
